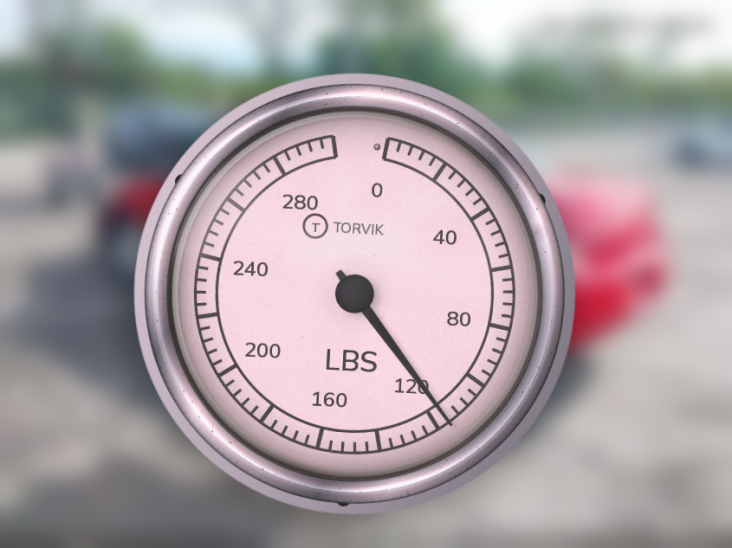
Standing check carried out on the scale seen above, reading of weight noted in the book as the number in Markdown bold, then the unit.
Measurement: **116** lb
